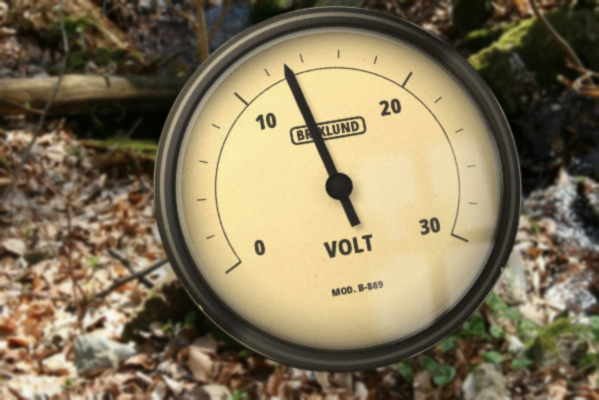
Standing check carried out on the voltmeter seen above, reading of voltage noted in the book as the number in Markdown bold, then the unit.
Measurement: **13** V
